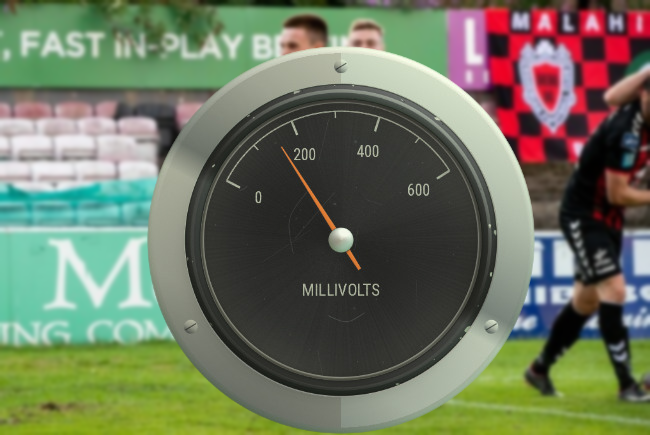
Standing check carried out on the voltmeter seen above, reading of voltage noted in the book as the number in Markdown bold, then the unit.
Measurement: **150** mV
